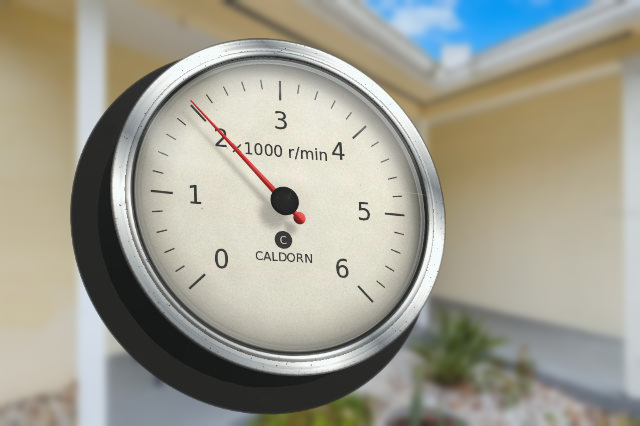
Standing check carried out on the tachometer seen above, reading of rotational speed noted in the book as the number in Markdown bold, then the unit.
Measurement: **2000** rpm
